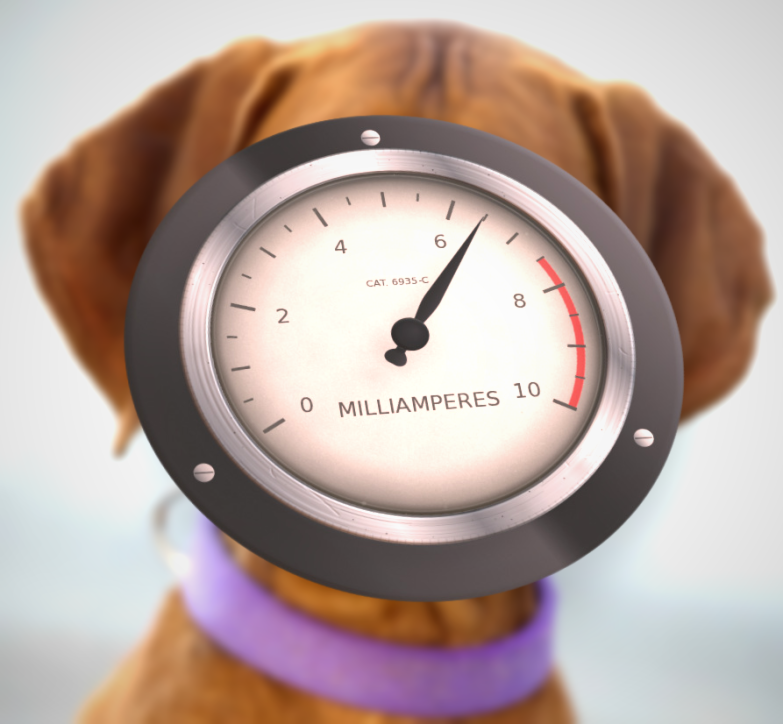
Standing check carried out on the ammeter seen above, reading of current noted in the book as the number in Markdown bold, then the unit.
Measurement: **6.5** mA
